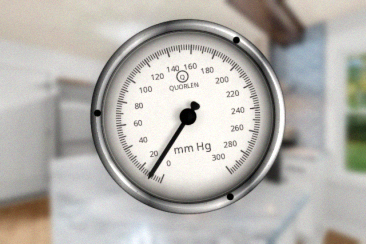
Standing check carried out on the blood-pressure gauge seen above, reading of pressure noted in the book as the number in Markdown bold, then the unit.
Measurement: **10** mmHg
